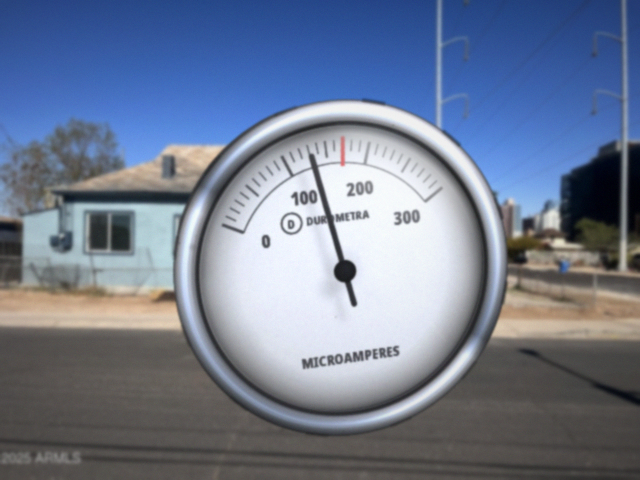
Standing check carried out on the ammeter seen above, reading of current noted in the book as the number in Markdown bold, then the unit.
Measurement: **130** µA
